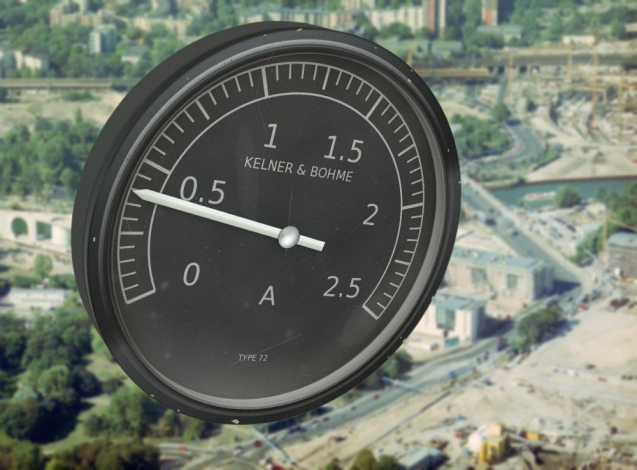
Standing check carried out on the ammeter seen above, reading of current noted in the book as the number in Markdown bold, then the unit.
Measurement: **0.4** A
